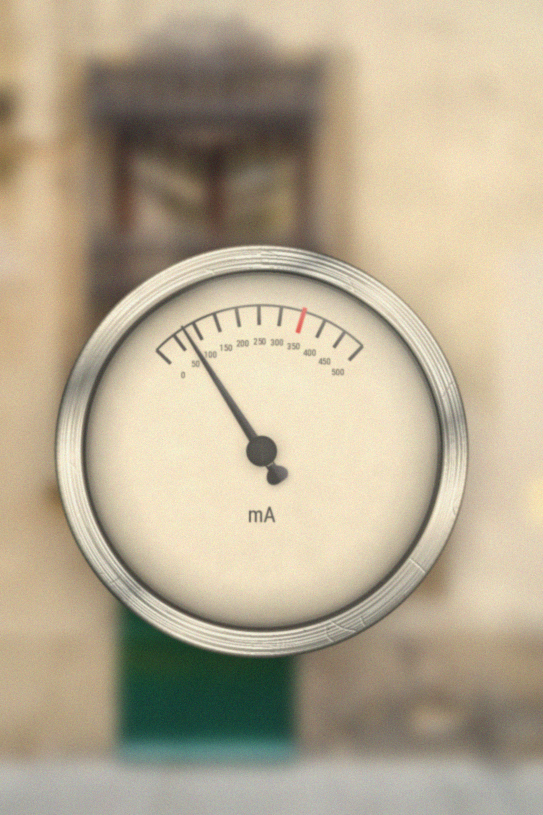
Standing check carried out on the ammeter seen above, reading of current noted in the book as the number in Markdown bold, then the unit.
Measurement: **75** mA
